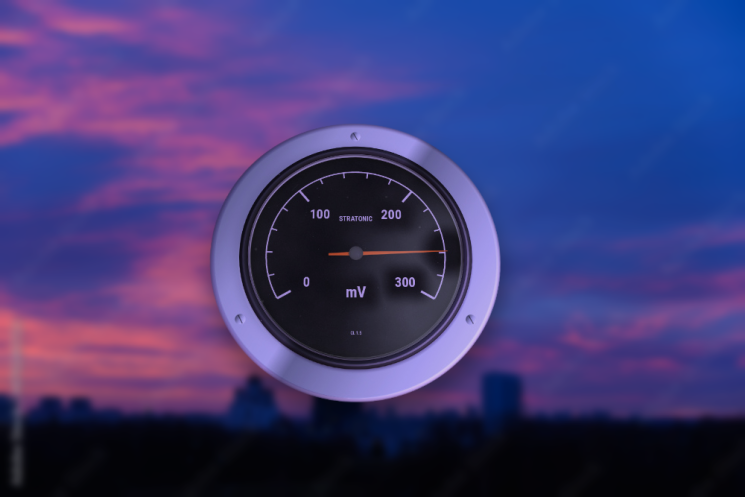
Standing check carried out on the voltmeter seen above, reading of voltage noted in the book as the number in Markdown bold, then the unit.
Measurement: **260** mV
